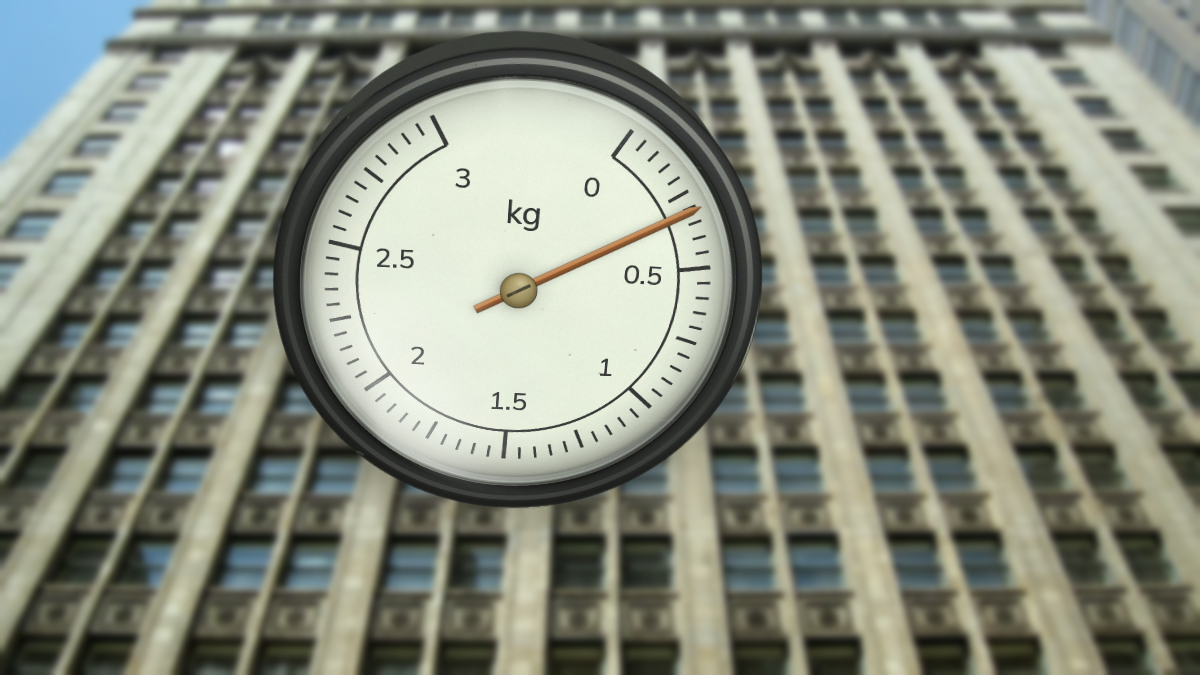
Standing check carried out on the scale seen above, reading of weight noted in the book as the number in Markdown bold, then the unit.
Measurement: **0.3** kg
